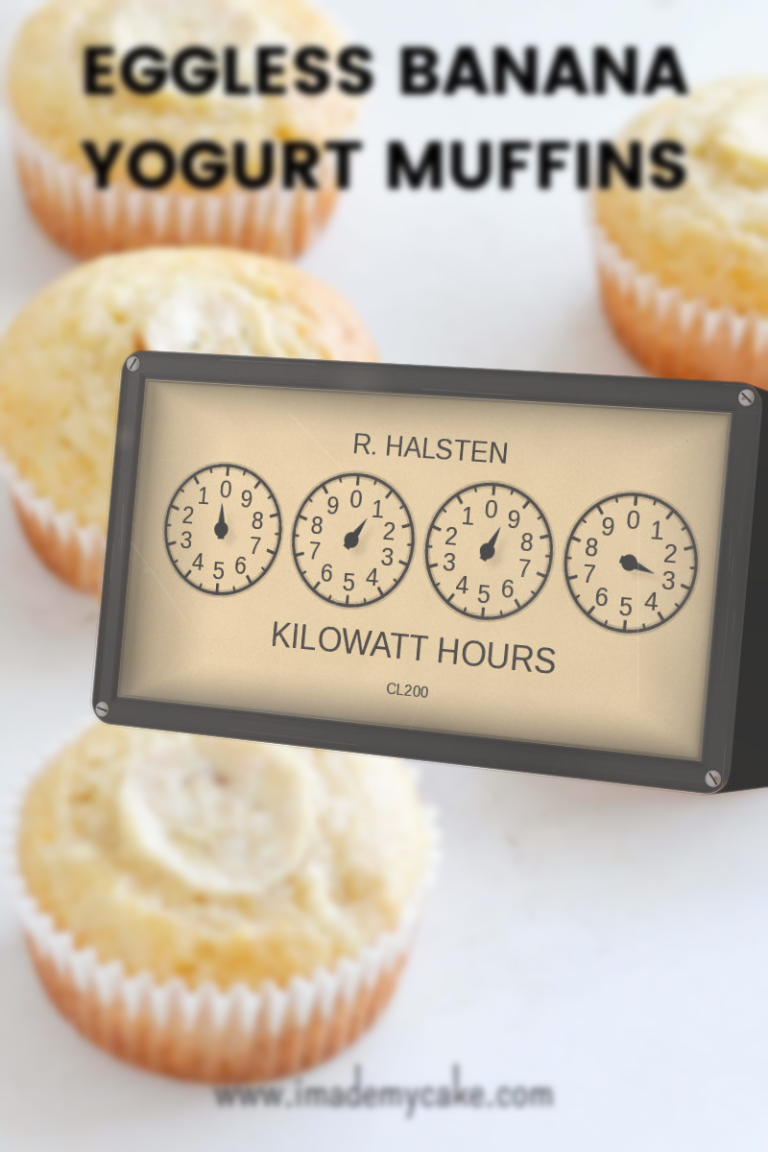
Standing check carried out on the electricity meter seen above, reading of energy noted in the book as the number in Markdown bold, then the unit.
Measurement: **93** kWh
